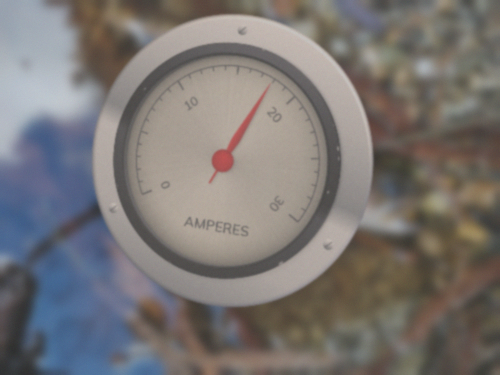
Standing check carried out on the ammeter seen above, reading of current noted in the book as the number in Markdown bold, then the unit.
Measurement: **18** A
